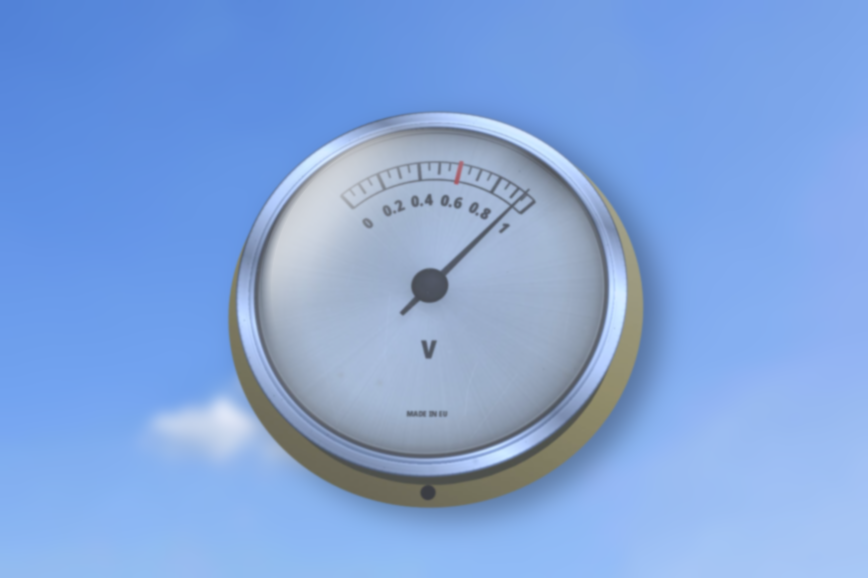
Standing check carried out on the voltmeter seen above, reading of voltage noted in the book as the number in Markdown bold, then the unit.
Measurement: **0.95** V
